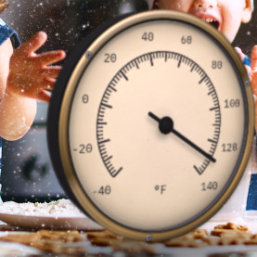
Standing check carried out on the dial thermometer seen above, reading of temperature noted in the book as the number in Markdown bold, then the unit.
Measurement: **130** °F
